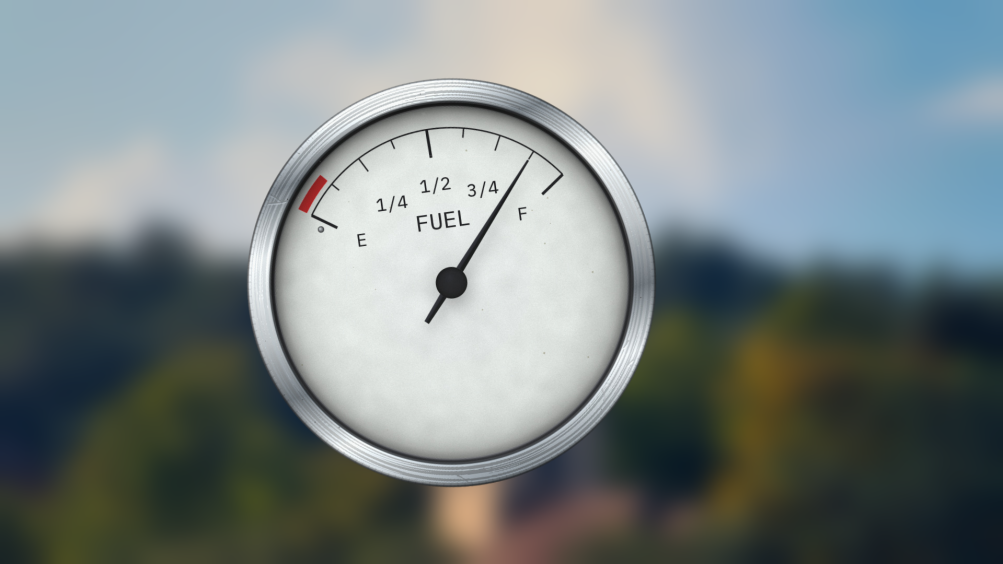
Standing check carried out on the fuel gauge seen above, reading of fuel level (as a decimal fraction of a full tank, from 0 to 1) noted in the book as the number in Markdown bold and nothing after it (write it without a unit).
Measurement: **0.875**
